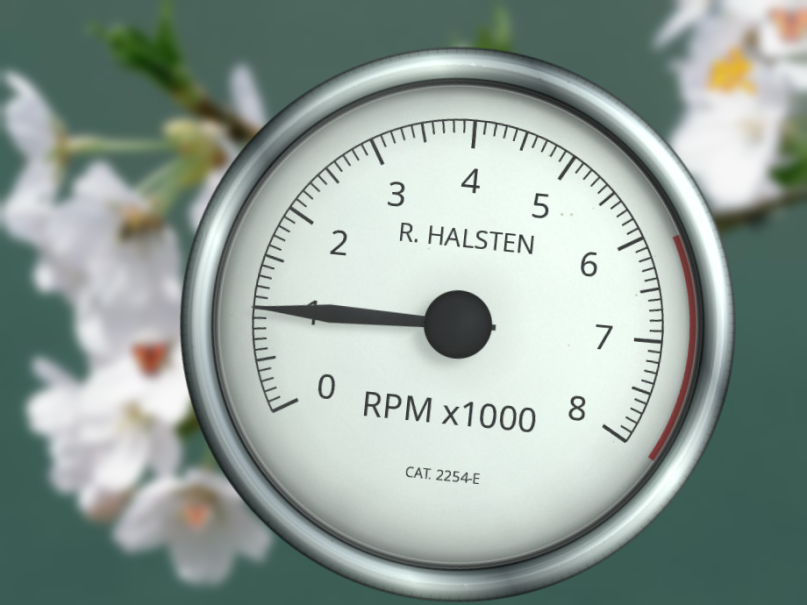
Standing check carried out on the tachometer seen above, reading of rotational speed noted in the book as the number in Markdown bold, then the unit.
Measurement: **1000** rpm
